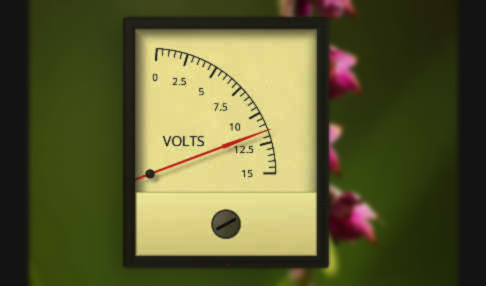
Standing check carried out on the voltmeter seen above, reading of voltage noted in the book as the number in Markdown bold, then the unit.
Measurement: **11.5** V
